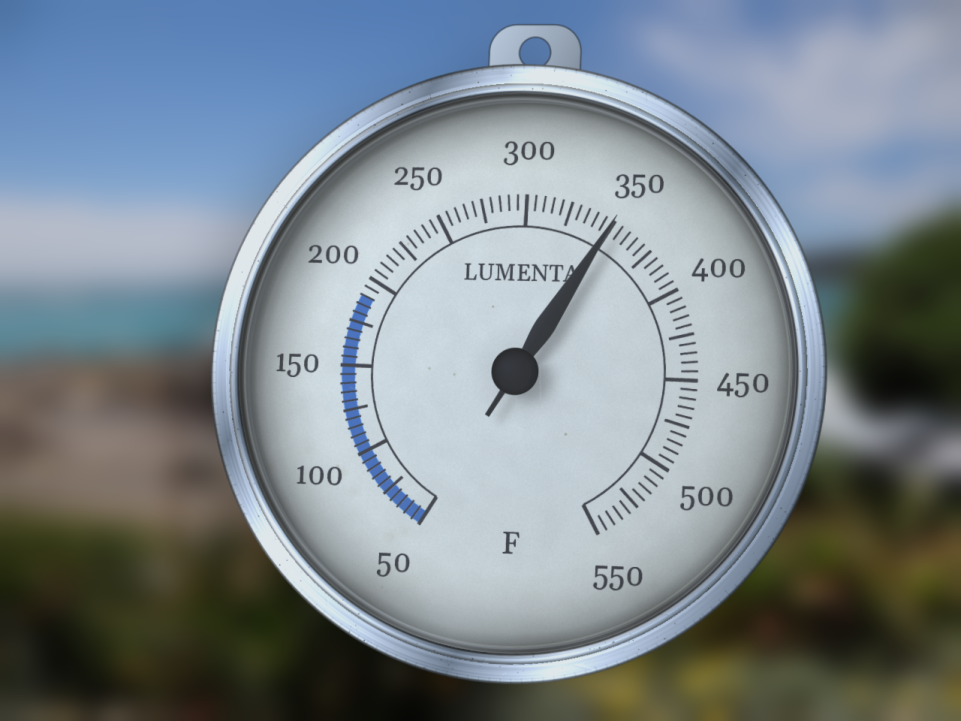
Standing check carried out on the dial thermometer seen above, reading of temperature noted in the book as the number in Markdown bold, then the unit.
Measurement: **350** °F
